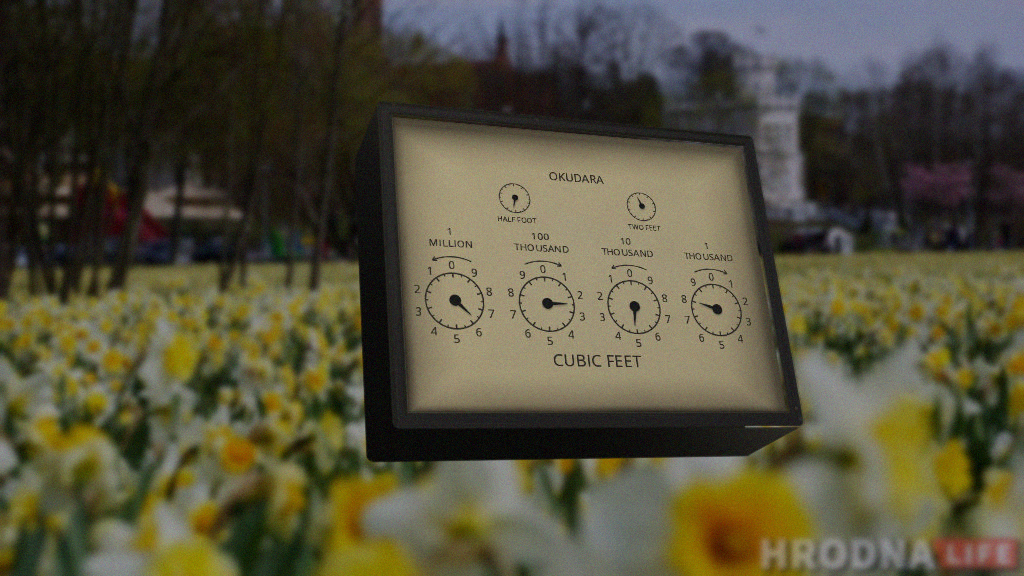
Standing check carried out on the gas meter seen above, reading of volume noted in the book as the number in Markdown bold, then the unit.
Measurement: **624800** ft³
